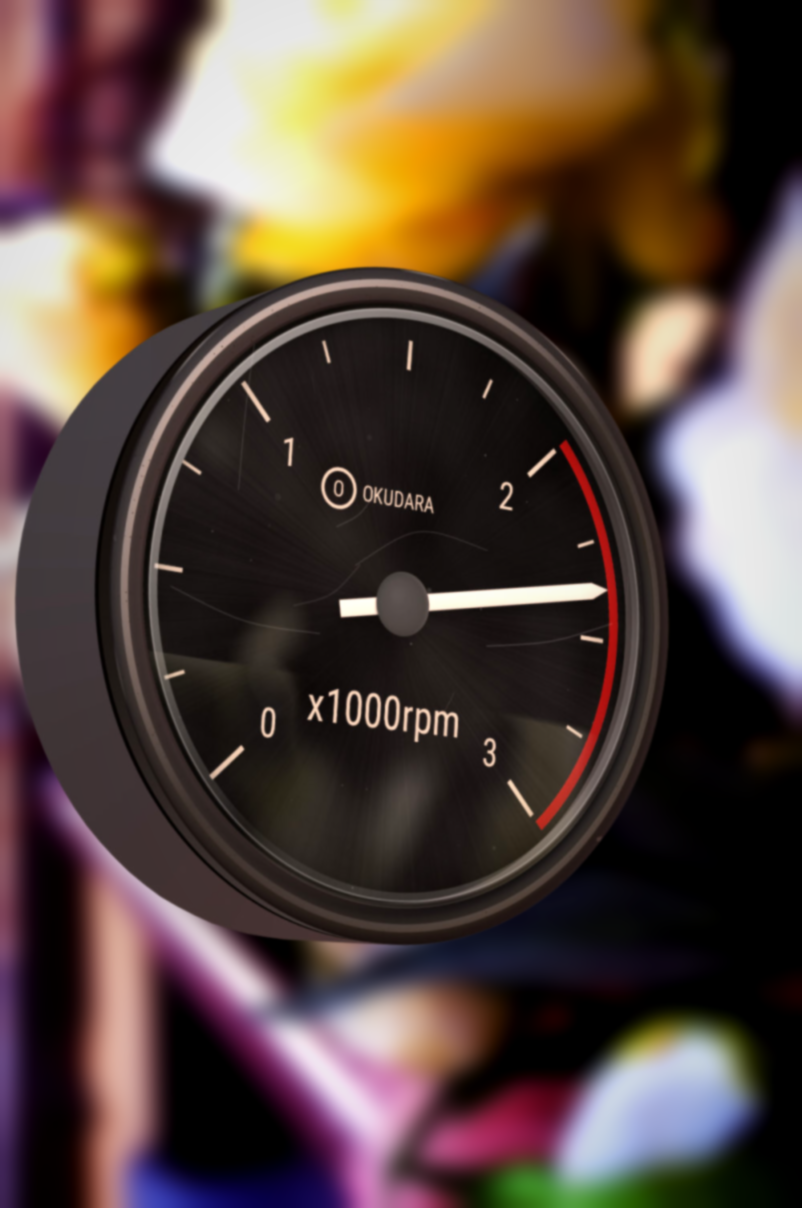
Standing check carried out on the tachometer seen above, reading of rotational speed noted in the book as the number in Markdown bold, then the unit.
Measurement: **2375** rpm
